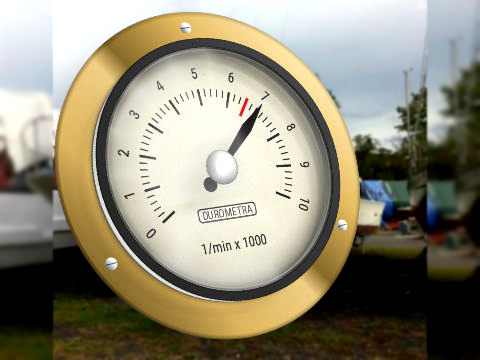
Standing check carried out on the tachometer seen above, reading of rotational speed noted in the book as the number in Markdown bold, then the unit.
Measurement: **7000** rpm
